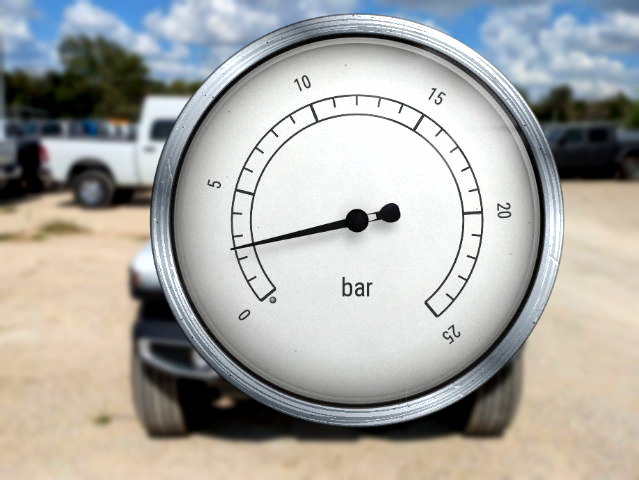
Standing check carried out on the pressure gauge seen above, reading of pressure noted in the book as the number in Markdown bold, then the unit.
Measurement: **2.5** bar
